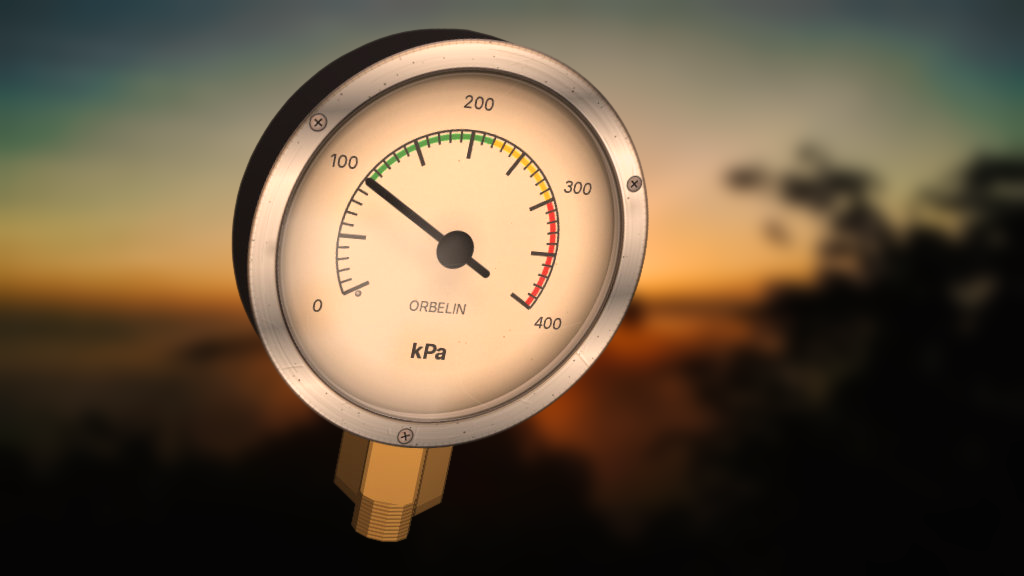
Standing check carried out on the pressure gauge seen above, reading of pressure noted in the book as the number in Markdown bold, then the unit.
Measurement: **100** kPa
